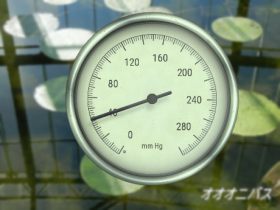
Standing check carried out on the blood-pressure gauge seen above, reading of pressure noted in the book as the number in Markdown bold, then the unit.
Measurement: **40** mmHg
